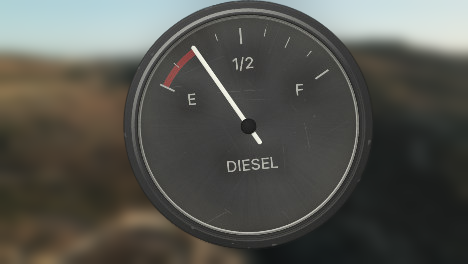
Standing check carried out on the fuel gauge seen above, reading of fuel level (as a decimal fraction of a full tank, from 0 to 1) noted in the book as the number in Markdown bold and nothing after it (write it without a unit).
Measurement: **0.25**
